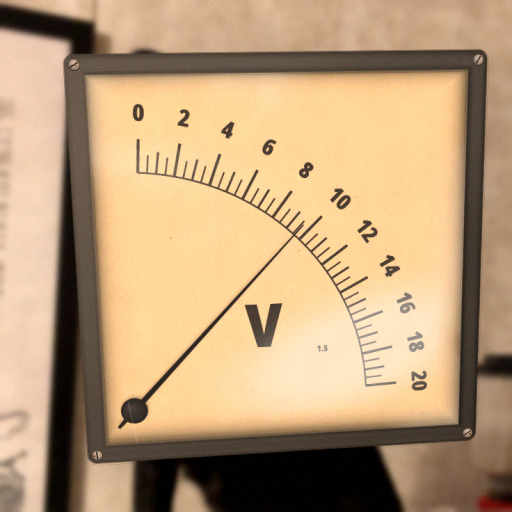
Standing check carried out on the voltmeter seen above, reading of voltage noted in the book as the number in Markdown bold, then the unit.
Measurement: **9.5** V
